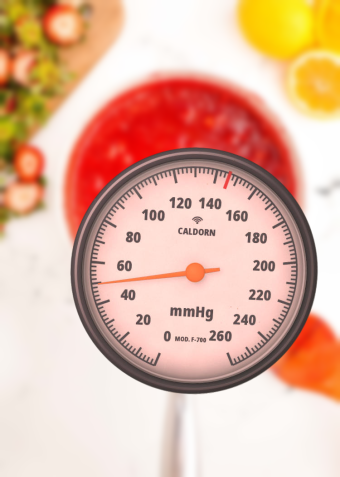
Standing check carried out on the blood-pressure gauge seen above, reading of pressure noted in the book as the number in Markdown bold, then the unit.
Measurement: **50** mmHg
